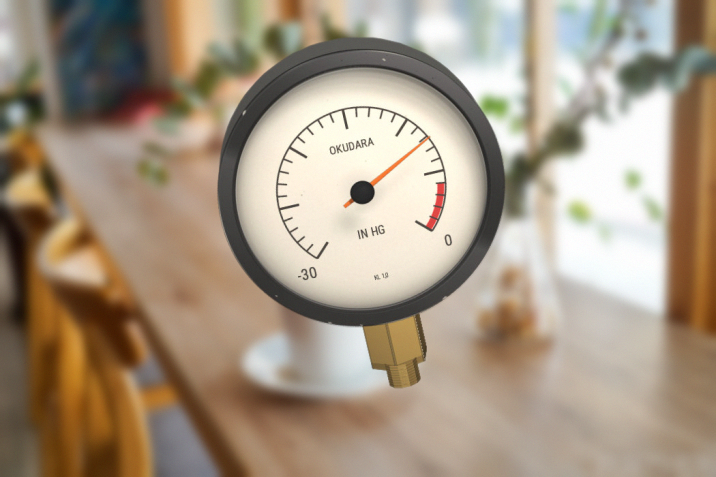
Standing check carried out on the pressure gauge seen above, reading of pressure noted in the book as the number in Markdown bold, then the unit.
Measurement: **-8** inHg
